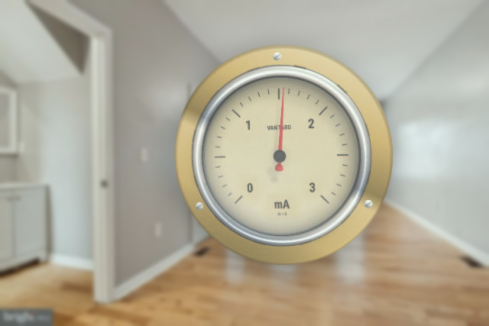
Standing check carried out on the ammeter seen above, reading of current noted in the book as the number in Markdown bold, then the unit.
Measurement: **1.55** mA
